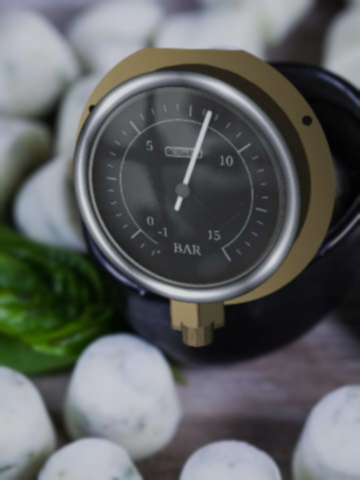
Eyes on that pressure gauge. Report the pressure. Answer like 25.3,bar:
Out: 8.25,bar
